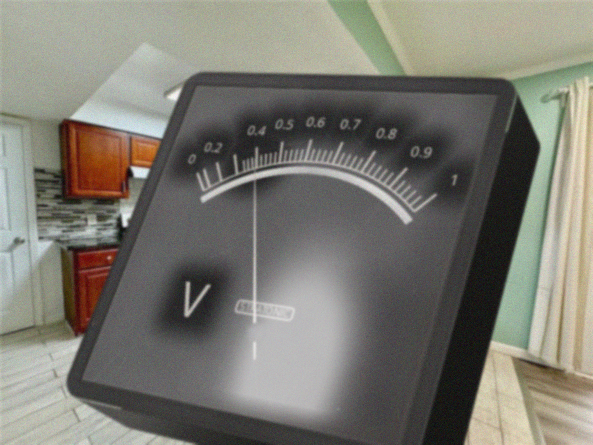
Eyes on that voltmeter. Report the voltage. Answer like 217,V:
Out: 0.4,V
